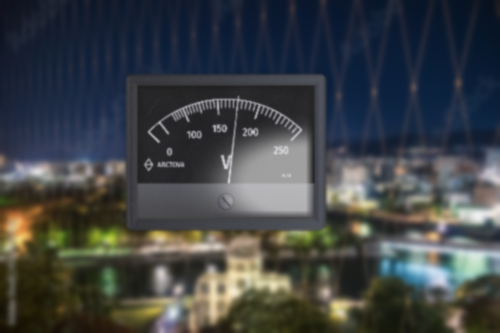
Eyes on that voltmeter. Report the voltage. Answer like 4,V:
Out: 175,V
